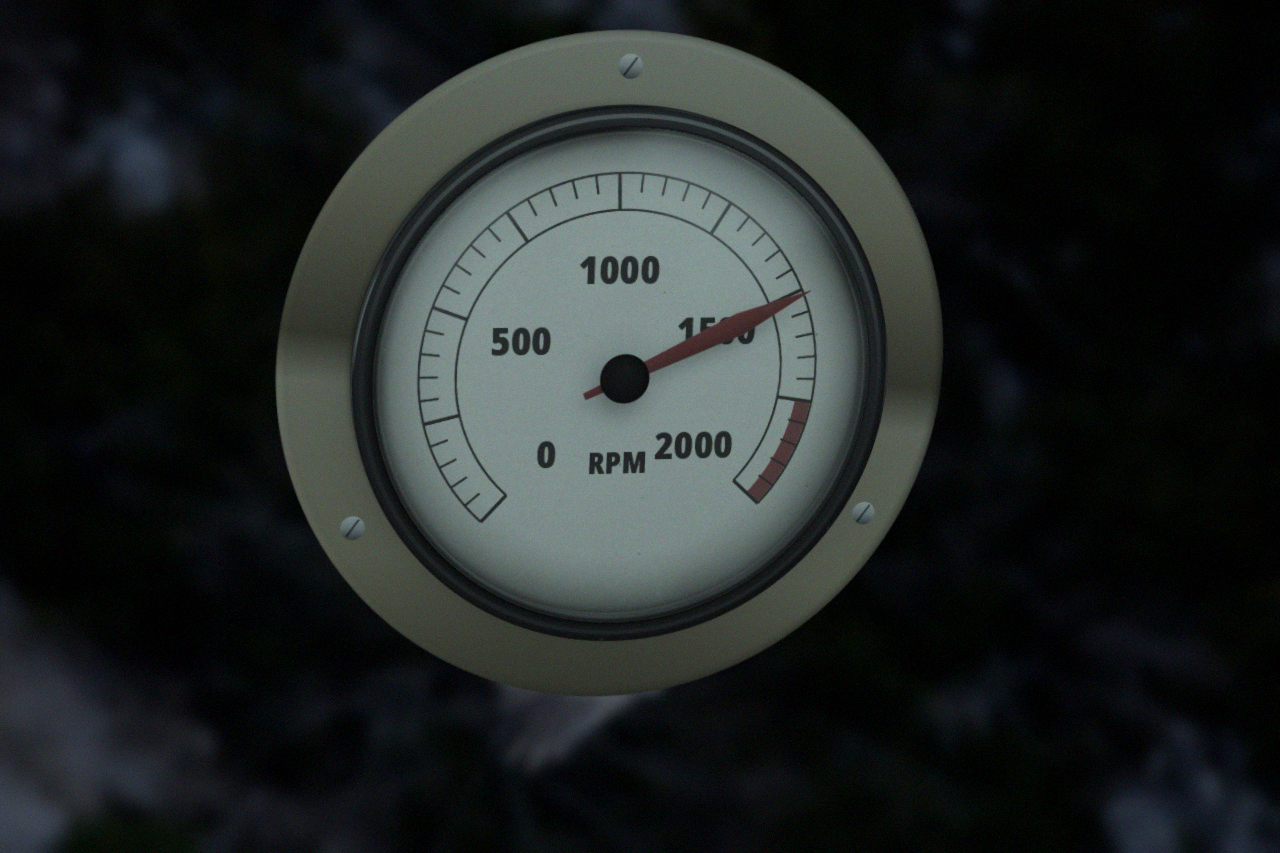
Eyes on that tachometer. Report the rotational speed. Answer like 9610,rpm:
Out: 1500,rpm
